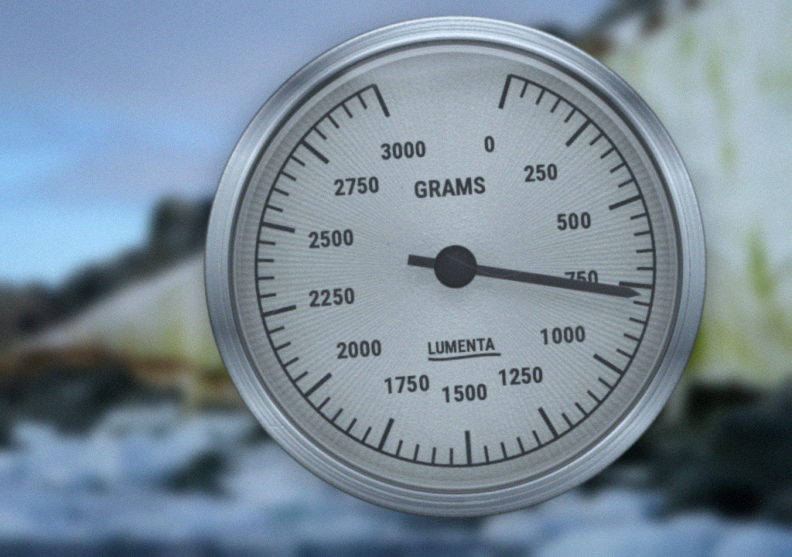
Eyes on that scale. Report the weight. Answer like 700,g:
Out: 775,g
